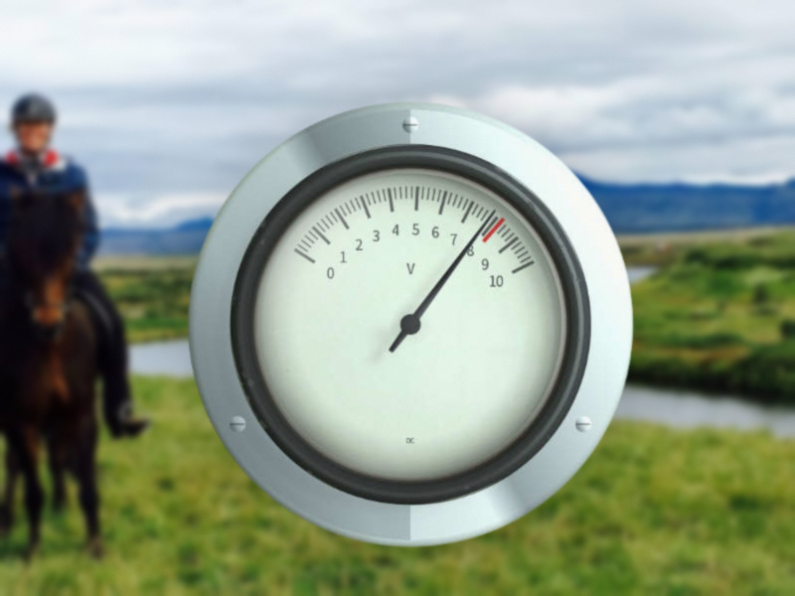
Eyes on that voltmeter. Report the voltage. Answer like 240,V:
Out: 7.8,V
